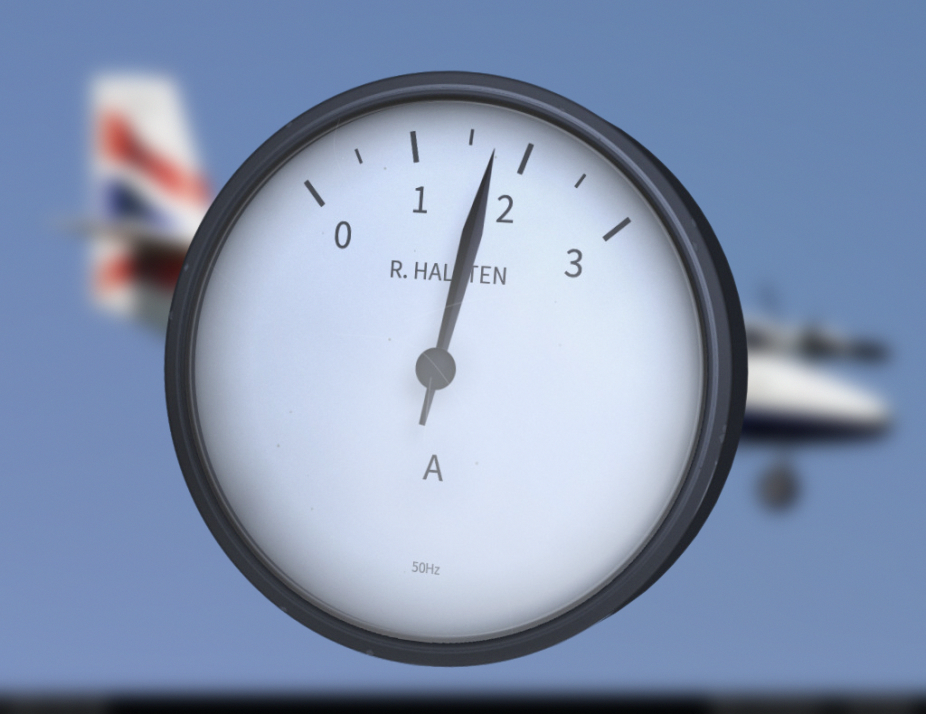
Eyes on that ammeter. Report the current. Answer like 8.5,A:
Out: 1.75,A
